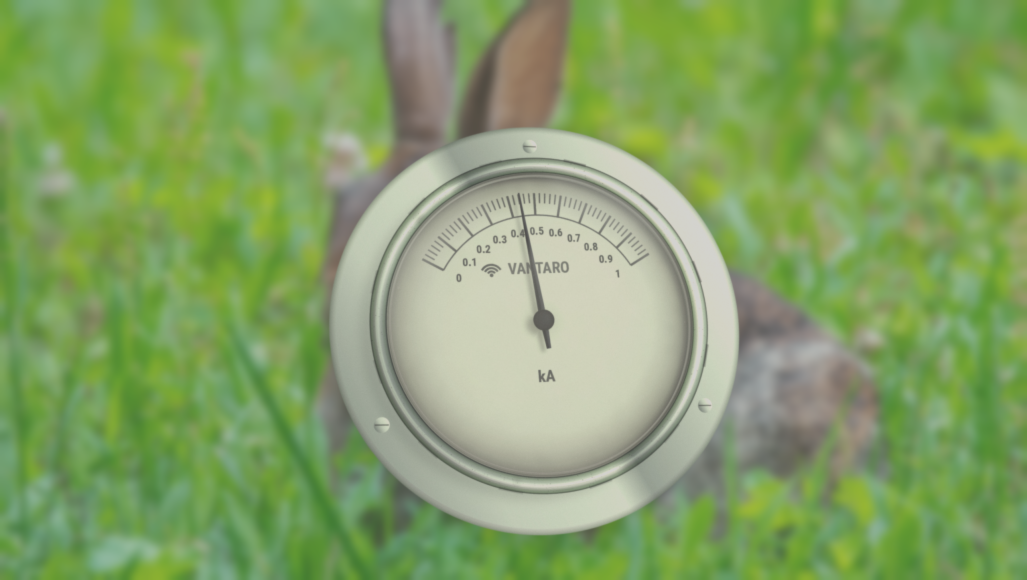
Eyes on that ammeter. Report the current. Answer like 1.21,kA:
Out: 0.44,kA
